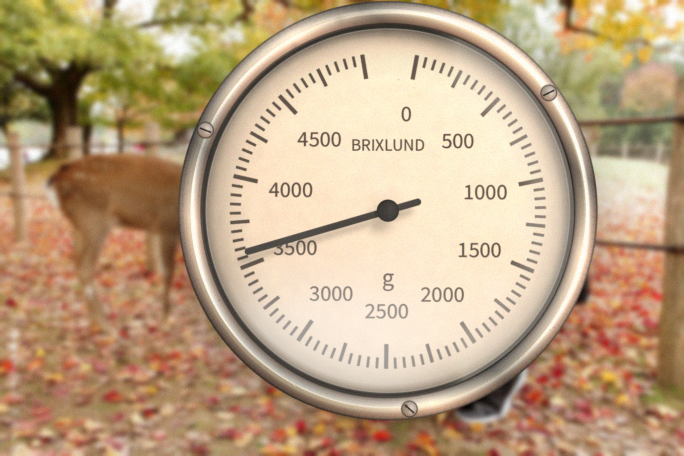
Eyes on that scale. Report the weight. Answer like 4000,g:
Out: 3575,g
